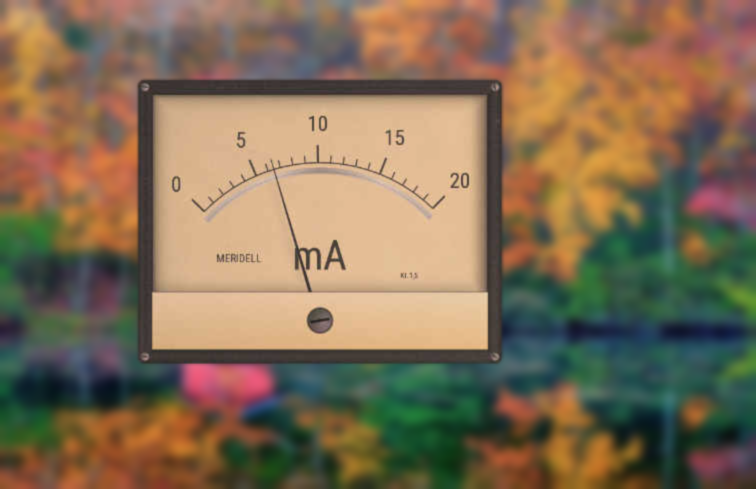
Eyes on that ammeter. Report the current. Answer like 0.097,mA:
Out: 6.5,mA
